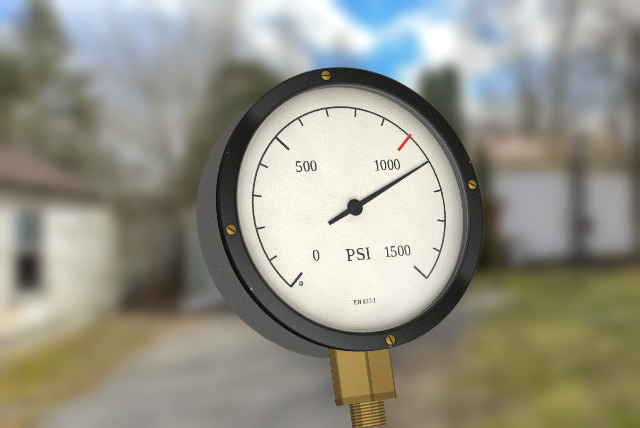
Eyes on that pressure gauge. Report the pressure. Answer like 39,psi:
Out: 1100,psi
